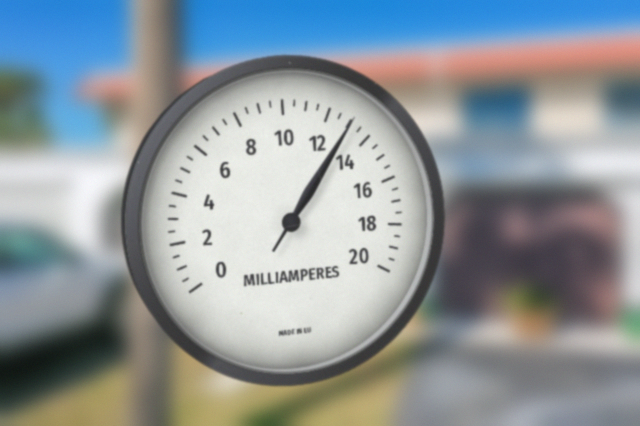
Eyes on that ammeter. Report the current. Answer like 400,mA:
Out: 13,mA
